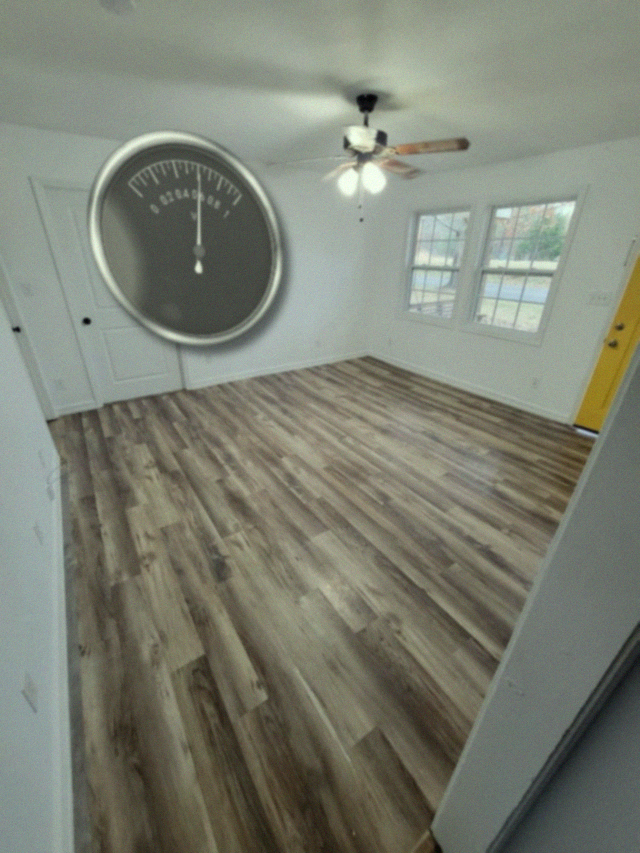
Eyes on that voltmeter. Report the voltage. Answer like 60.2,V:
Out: 0.6,V
